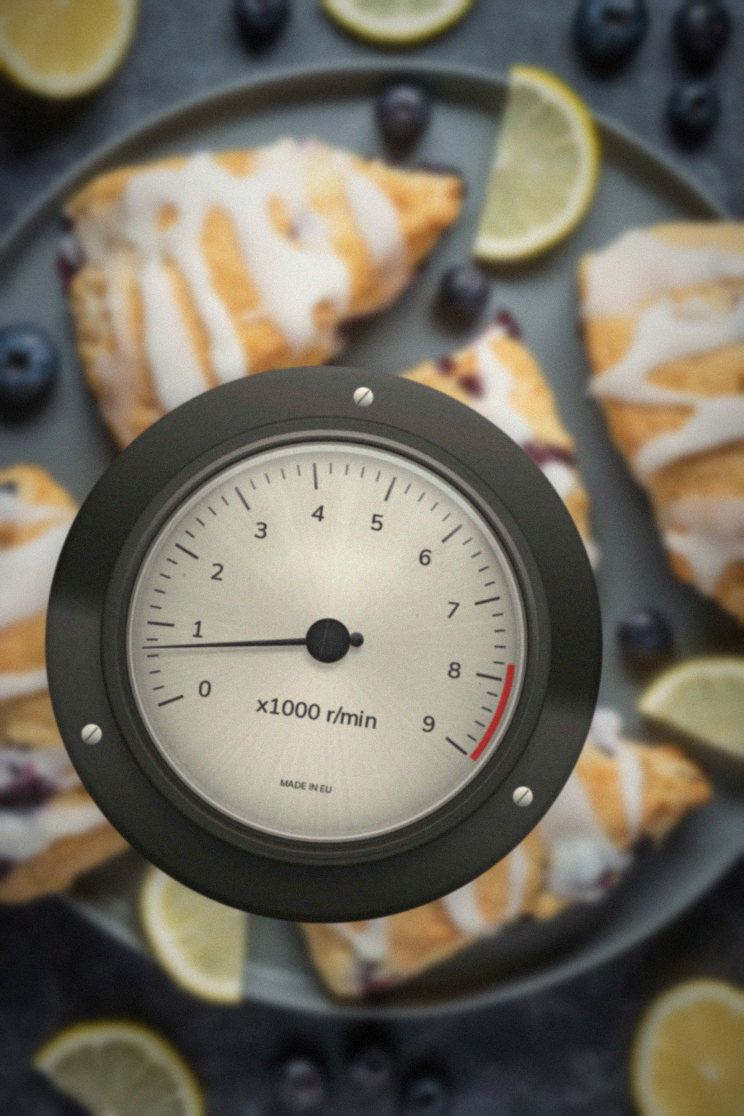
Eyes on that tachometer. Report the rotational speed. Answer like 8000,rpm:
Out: 700,rpm
